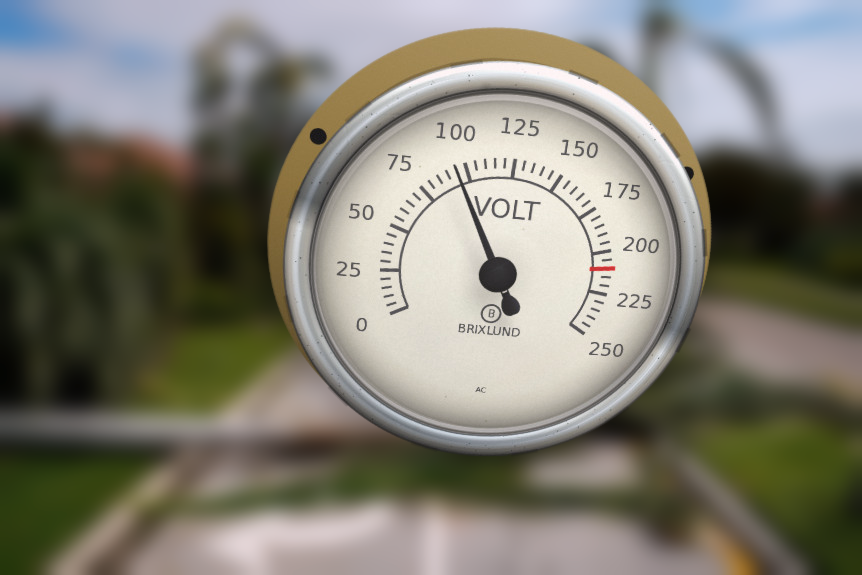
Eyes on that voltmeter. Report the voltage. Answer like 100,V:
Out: 95,V
